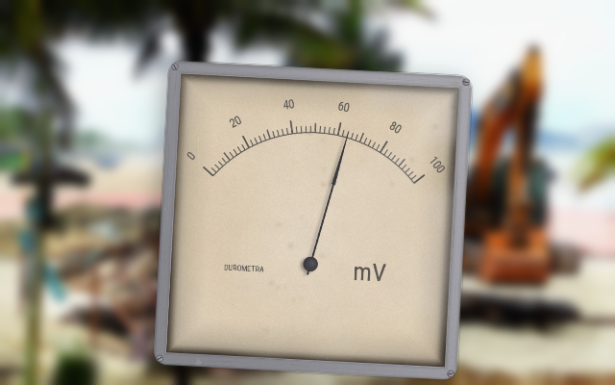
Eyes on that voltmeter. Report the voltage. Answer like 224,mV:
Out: 64,mV
